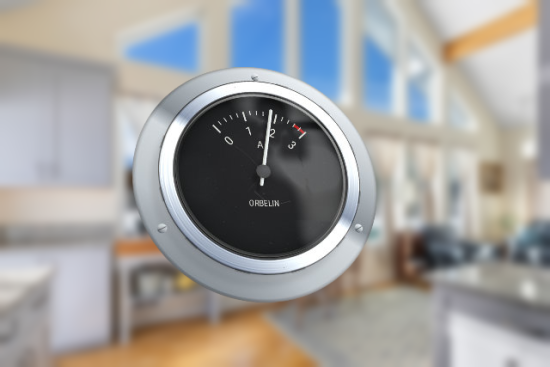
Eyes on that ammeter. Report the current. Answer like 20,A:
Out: 1.8,A
